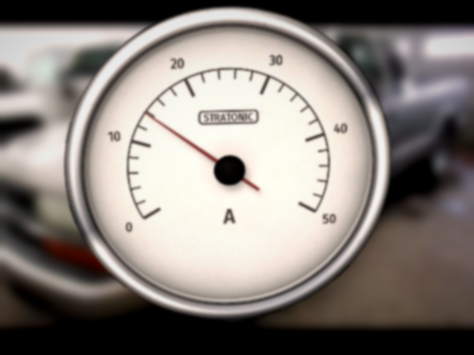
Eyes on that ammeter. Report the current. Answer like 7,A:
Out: 14,A
